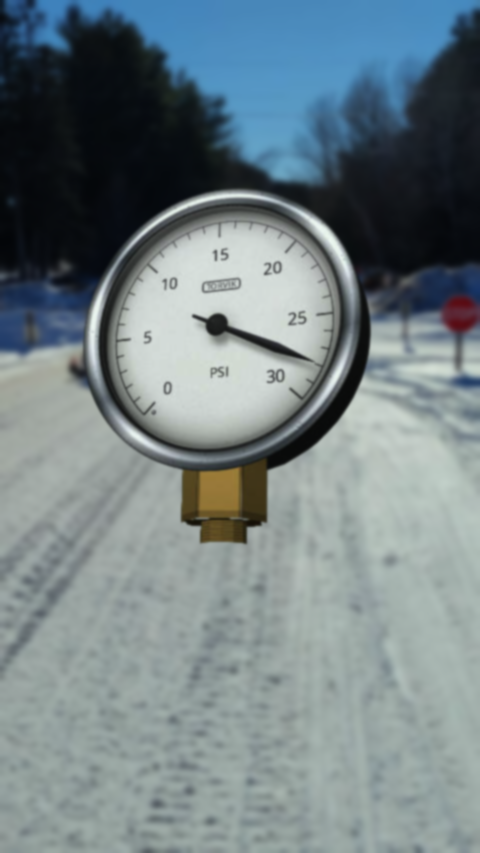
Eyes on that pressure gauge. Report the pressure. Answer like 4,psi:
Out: 28,psi
